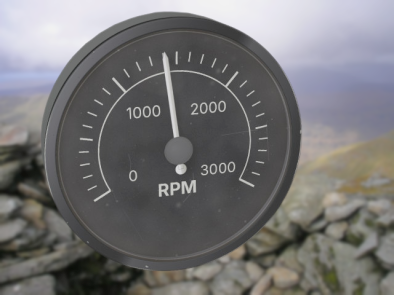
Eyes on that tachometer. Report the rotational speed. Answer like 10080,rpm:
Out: 1400,rpm
